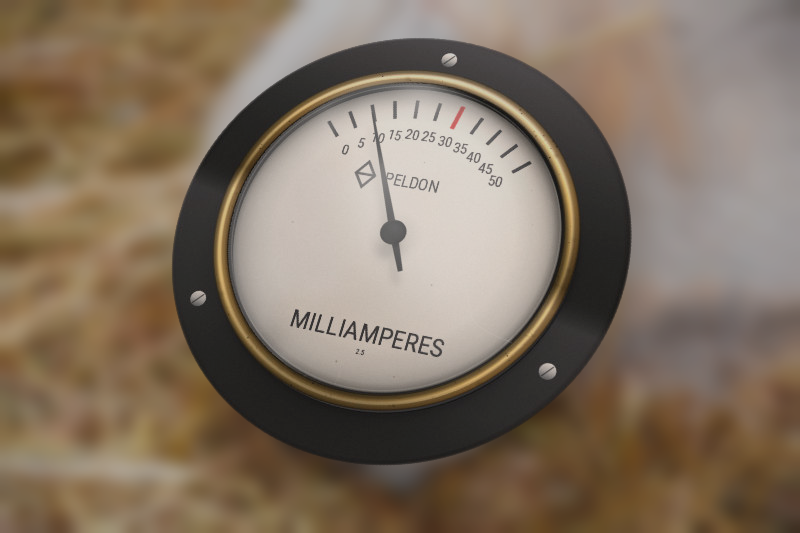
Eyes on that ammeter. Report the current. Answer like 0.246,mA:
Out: 10,mA
